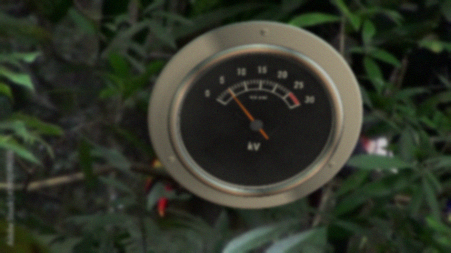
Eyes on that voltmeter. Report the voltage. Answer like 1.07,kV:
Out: 5,kV
